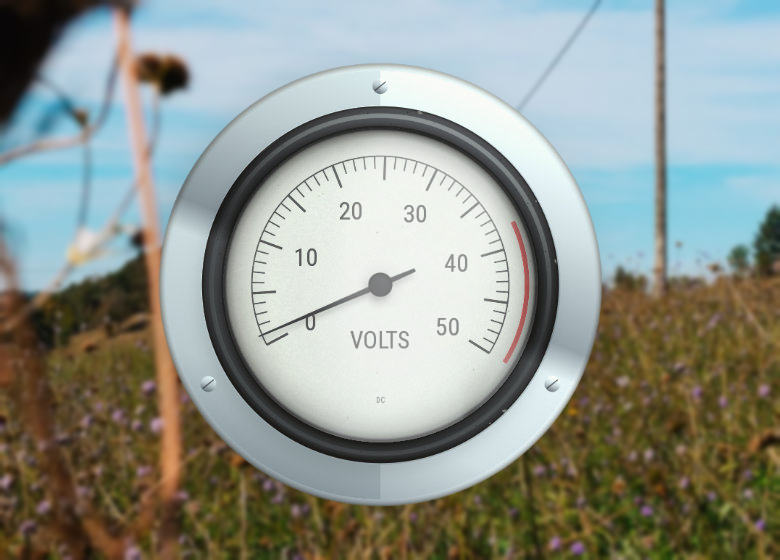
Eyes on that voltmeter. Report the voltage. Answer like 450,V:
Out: 1,V
